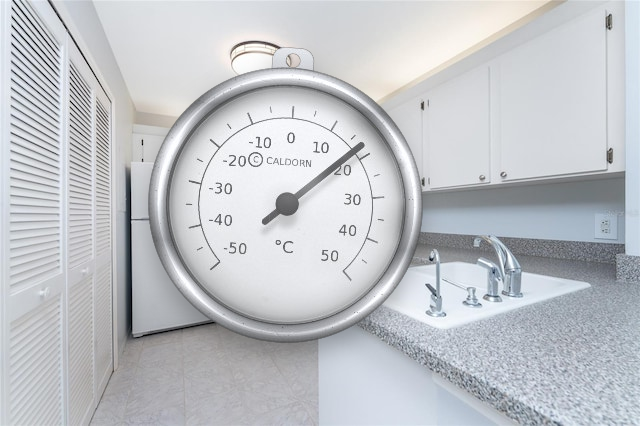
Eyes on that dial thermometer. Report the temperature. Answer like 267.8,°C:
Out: 17.5,°C
